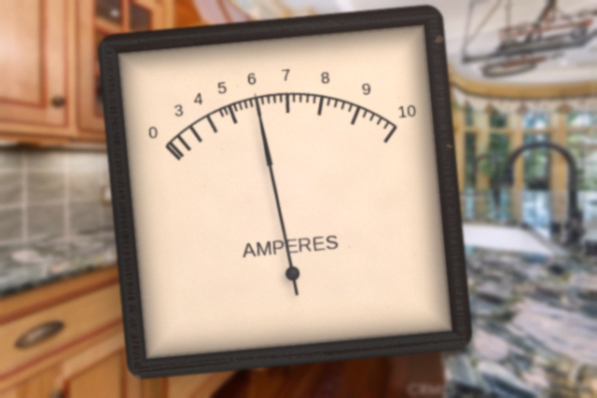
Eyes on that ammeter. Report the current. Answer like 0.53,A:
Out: 6,A
